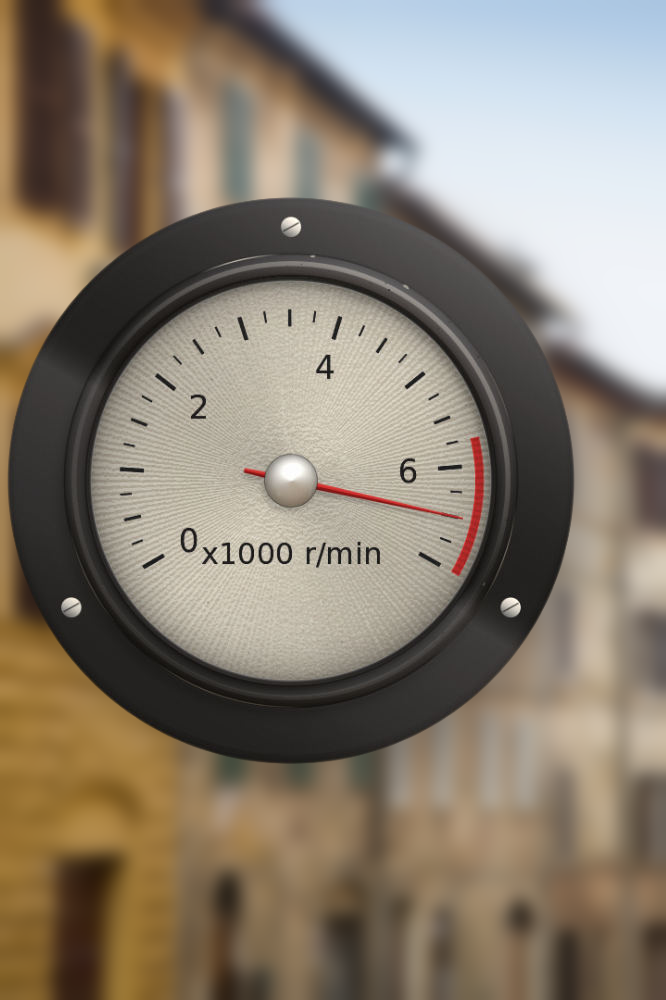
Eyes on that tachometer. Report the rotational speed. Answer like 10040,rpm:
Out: 6500,rpm
